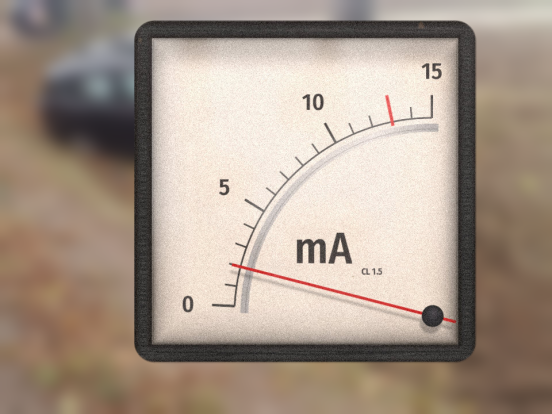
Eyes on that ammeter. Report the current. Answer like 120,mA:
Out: 2,mA
